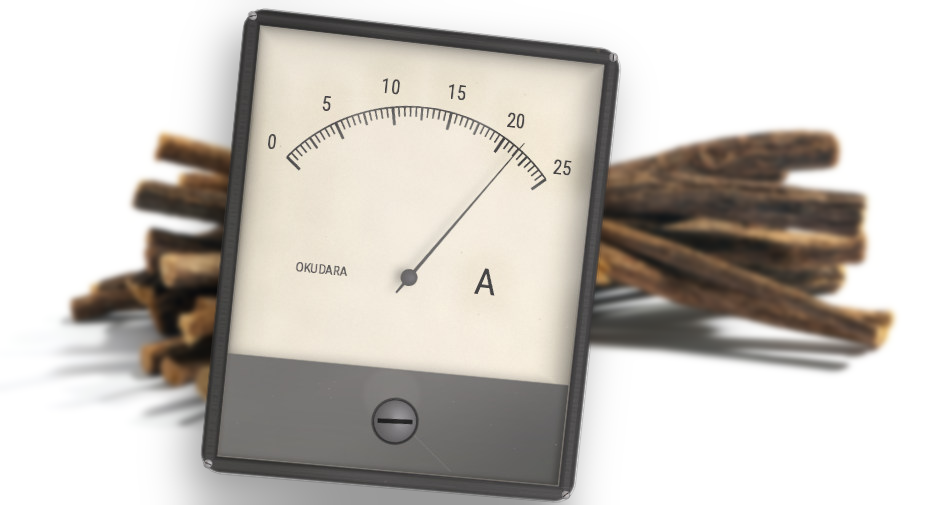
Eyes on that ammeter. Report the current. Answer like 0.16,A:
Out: 21.5,A
